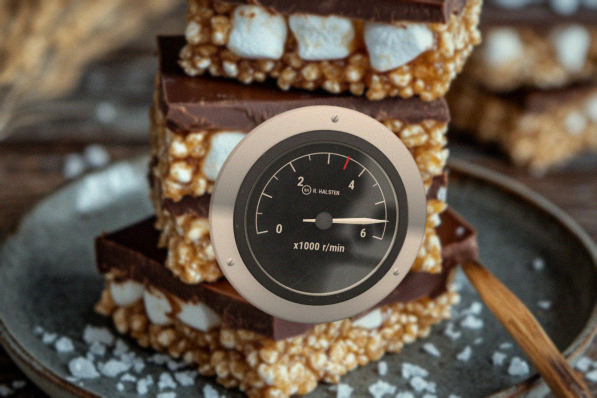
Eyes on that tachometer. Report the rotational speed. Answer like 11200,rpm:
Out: 5500,rpm
